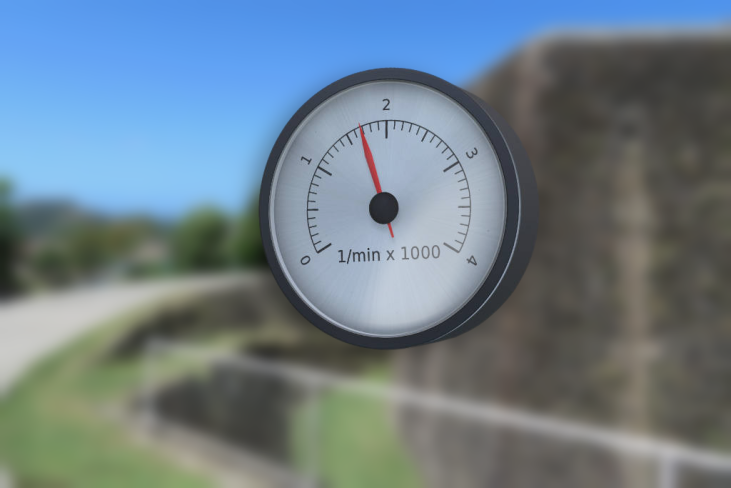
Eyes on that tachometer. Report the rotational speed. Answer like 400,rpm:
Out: 1700,rpm
